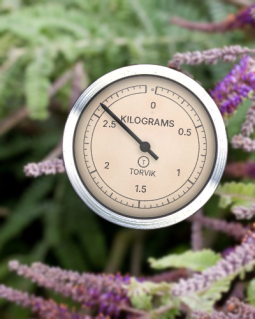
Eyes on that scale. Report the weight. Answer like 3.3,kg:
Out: 2.6,kg
